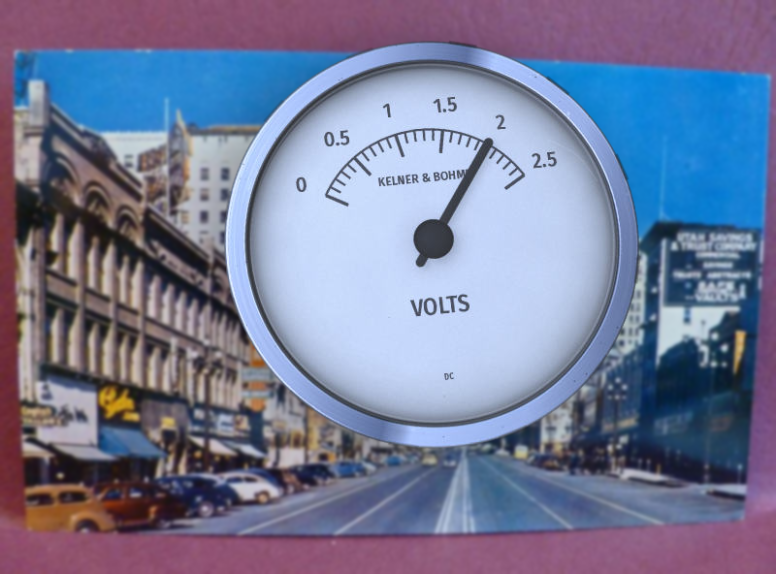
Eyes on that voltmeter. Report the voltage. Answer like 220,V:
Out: 2,V
